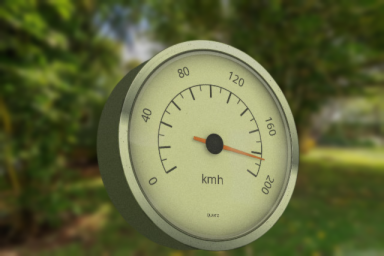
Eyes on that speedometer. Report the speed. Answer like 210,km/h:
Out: 185,km/h
